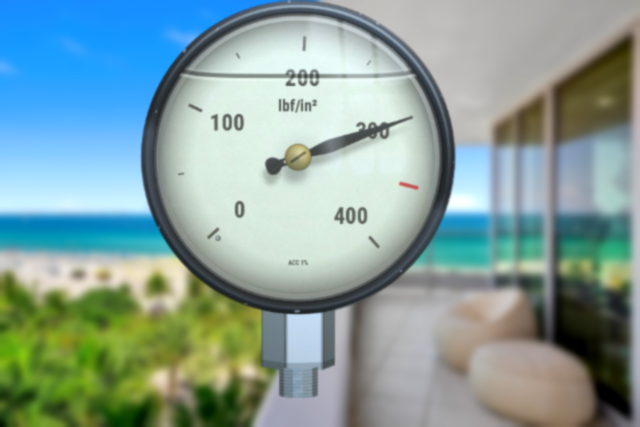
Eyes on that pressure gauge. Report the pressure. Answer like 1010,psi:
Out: 300,psi
